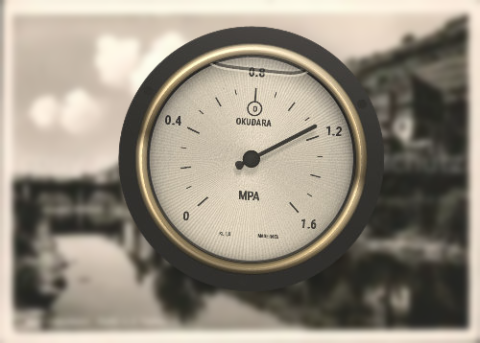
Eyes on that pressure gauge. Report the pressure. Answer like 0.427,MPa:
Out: 1.15,MPa
